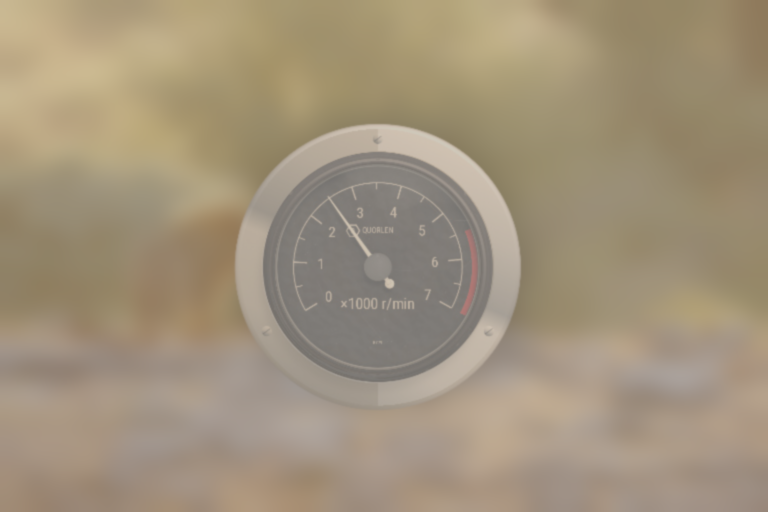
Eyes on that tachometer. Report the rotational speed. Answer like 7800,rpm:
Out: 2500,rpm
